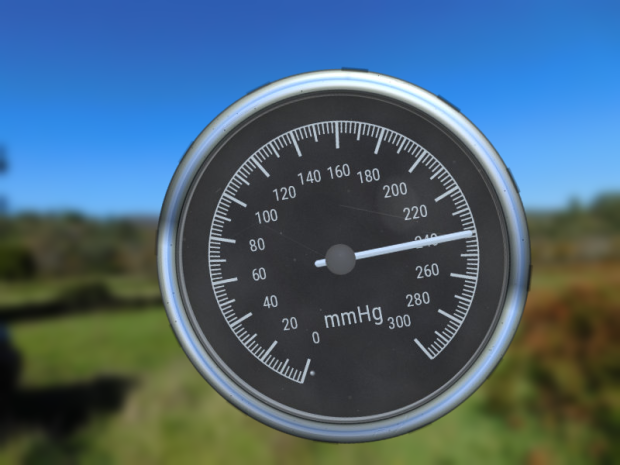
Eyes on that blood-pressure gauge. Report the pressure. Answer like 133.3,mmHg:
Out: 240,mmHg
